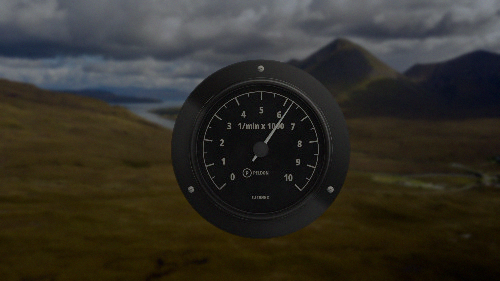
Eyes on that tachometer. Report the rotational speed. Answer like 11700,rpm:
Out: 6250,rpm
